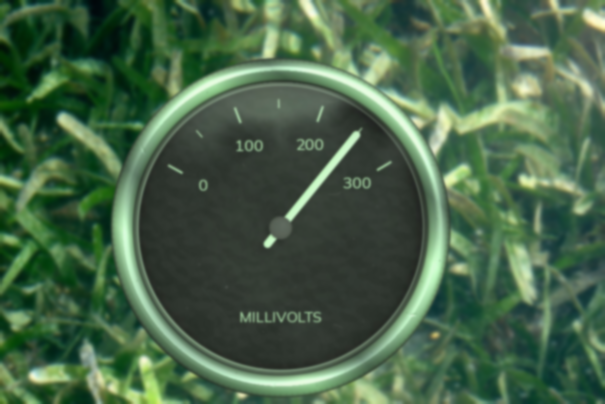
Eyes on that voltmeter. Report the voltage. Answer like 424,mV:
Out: 250,mV
